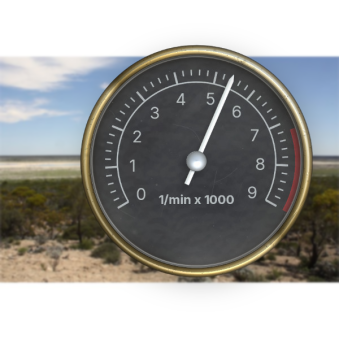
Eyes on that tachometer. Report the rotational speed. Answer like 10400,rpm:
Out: 5400,rpm
